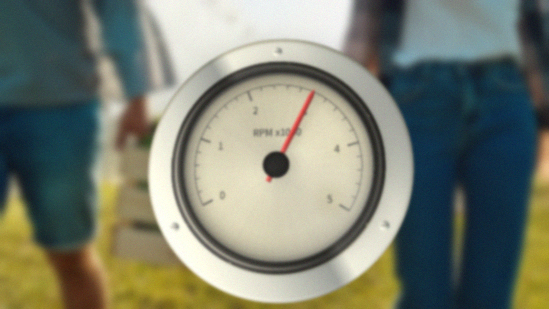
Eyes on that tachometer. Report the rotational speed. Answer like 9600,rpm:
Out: 3000,rpm
